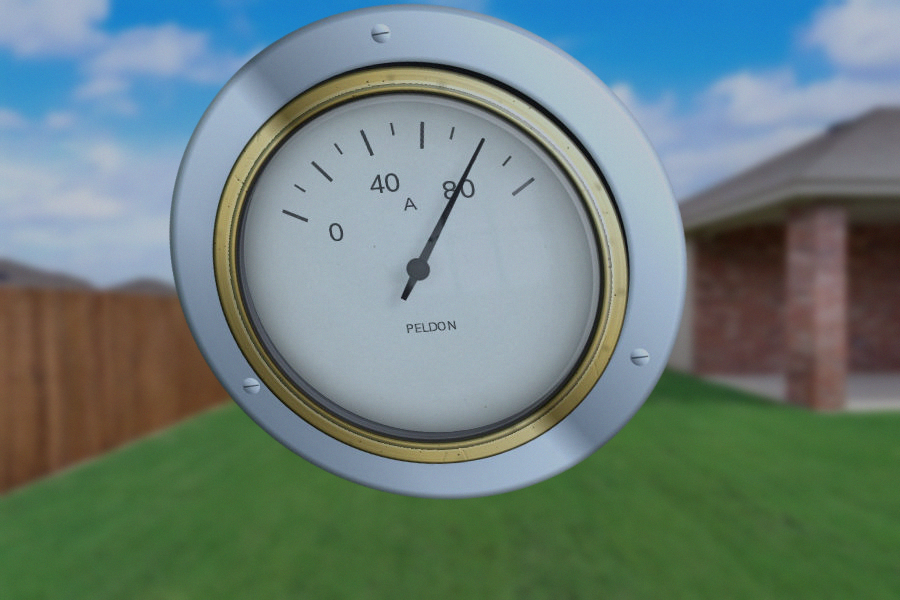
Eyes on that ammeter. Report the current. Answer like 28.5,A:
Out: 80,A
